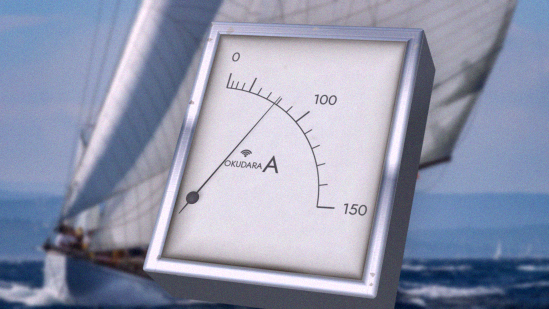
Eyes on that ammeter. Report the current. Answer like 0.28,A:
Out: 80,A
